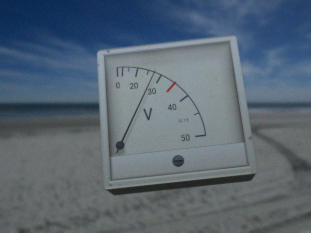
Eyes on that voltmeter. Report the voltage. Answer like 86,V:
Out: 27.5,V
